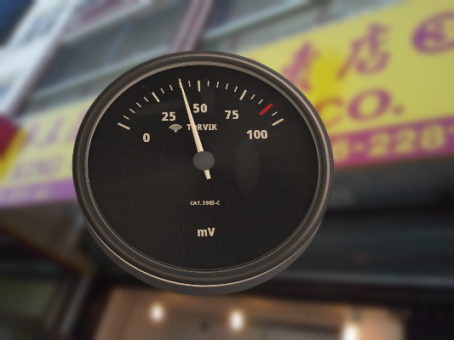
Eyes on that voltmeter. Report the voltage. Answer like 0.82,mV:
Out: 40,mV
